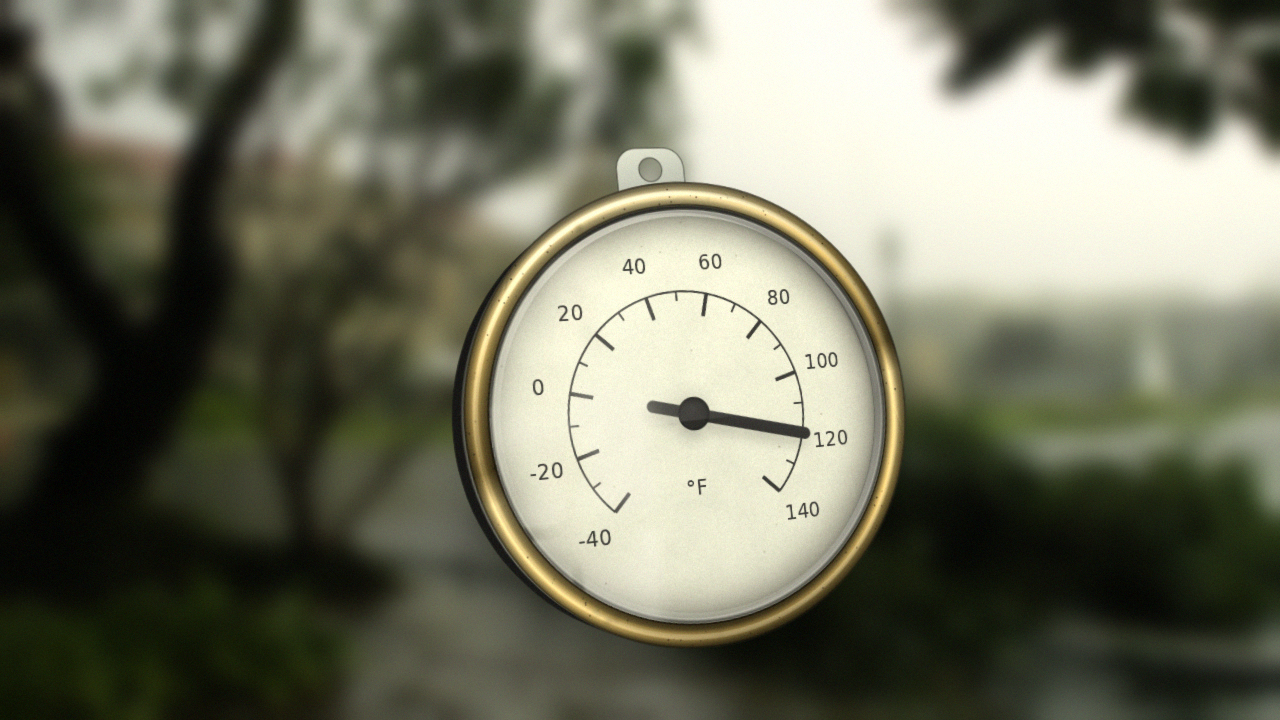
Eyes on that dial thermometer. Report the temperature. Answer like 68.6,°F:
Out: 120,°F
